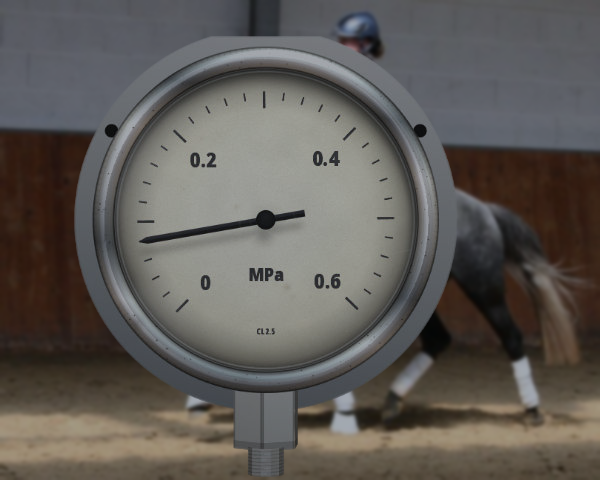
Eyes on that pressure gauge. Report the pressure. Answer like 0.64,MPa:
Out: 0.08,MPa
